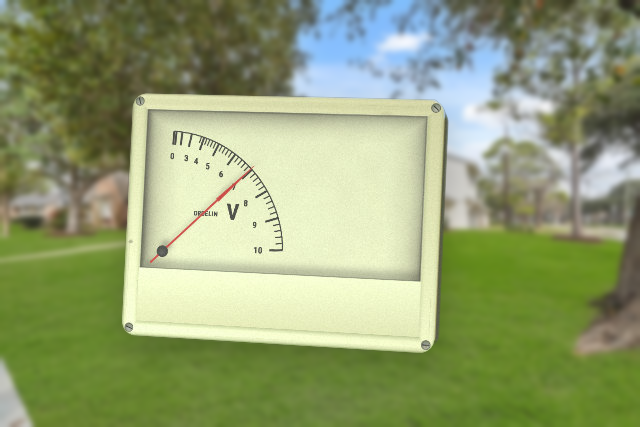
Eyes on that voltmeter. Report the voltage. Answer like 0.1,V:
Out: 7,V
